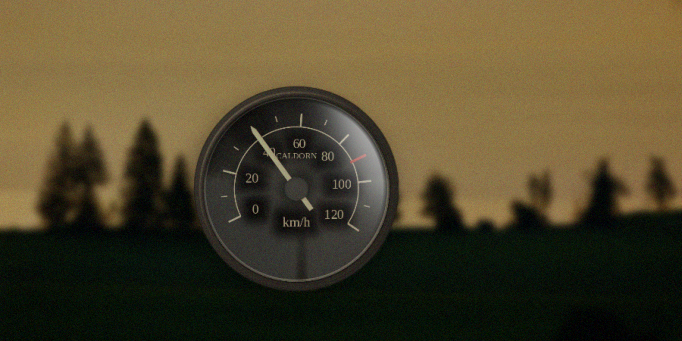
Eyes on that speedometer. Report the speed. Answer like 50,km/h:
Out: 40,km/h
